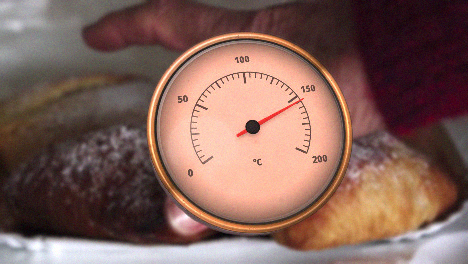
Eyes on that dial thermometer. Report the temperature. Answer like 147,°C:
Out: 155,°C
